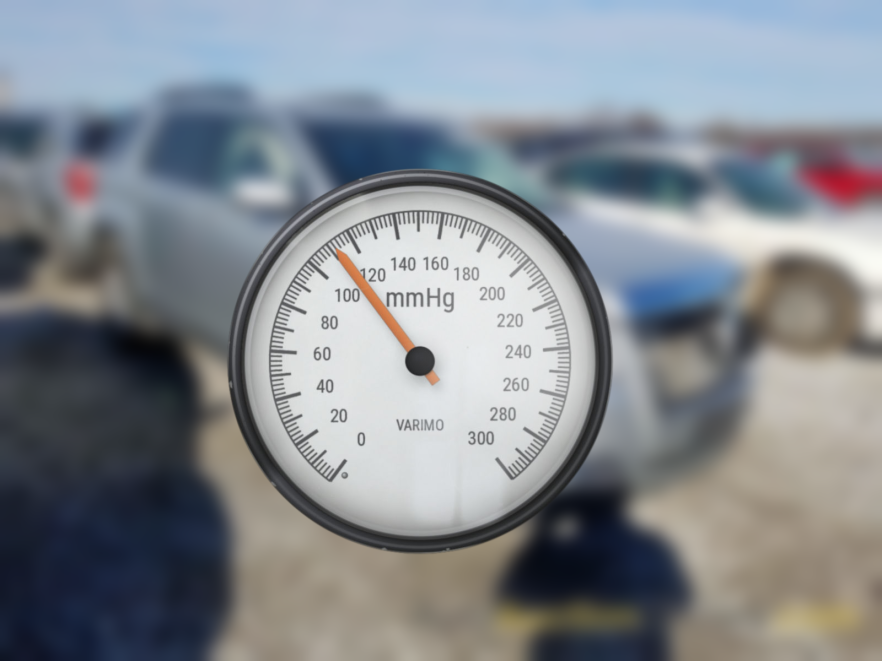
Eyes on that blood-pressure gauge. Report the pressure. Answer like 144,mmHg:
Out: 112,mmHg
